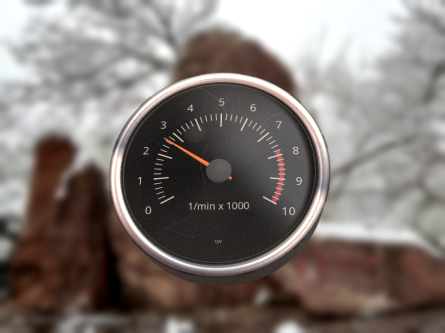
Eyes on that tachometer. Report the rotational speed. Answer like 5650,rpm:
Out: 2600,rpm
